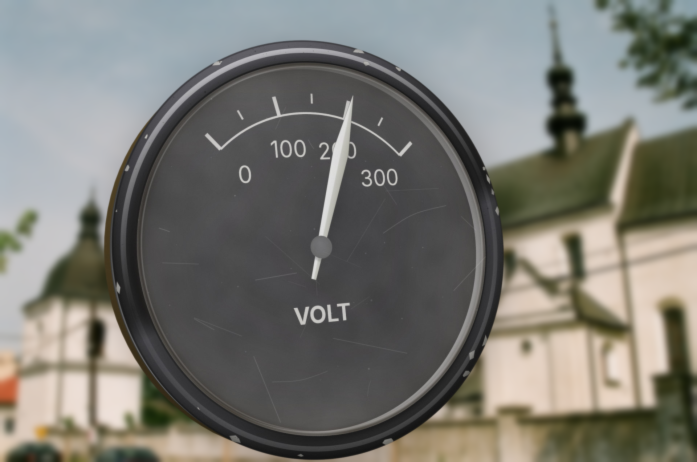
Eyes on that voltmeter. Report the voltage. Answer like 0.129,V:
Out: 200,V
